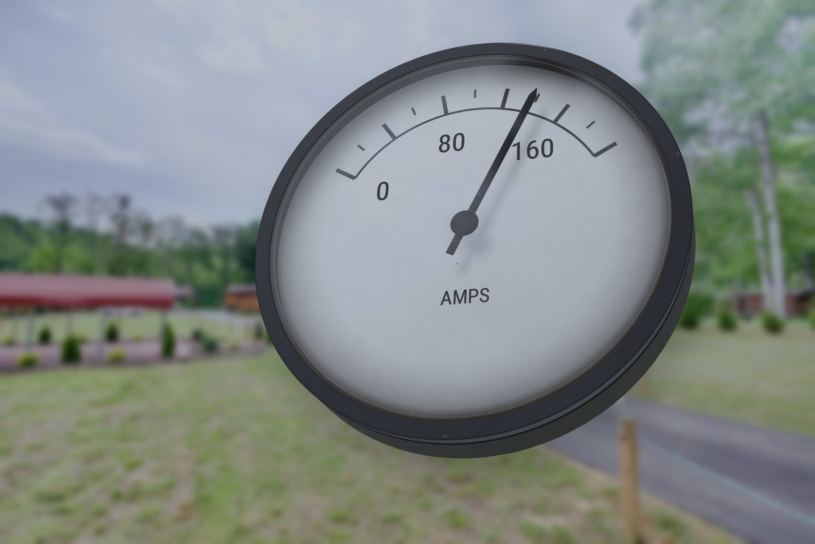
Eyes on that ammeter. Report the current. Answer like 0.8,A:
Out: 140,A
